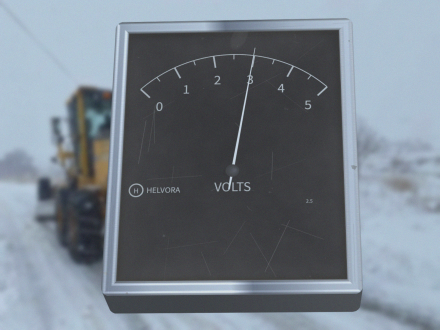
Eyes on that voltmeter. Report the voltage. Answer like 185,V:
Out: 3,V
